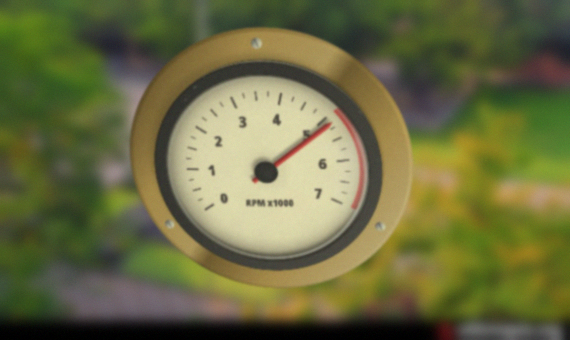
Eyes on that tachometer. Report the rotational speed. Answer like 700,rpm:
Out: 5125,rpm
